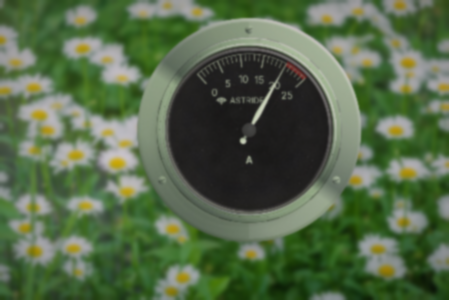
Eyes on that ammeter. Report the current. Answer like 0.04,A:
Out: 20,A
